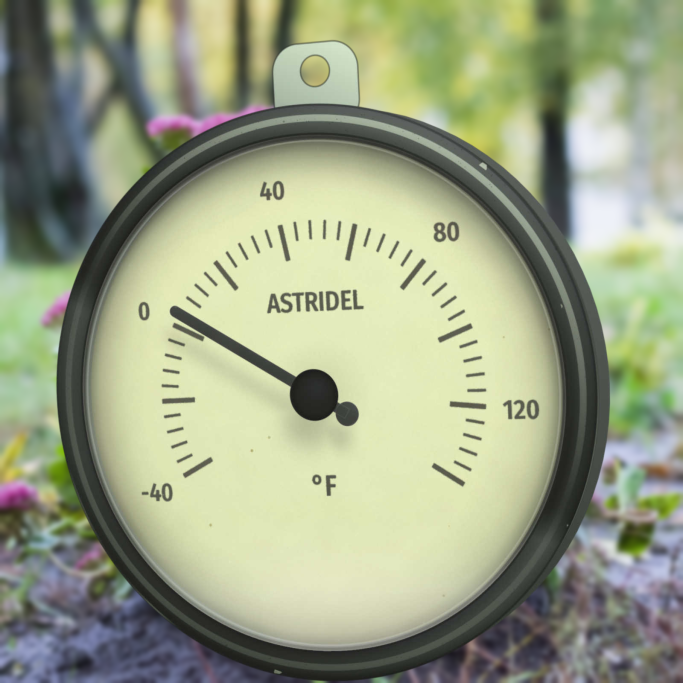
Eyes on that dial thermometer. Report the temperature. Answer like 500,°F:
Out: 4,°F
